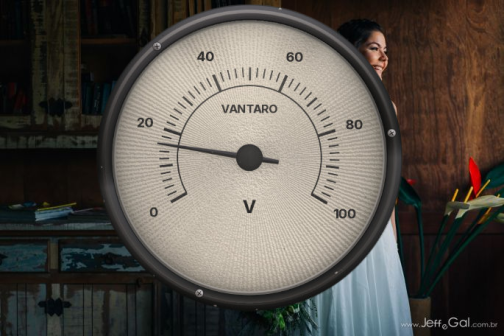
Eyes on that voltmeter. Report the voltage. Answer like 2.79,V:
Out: 16,V
